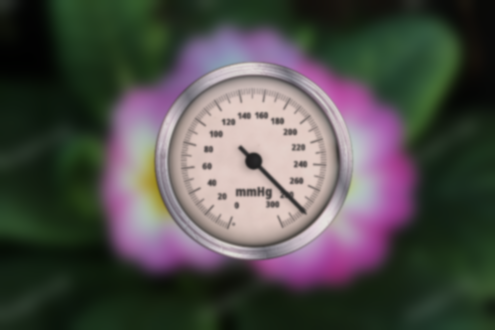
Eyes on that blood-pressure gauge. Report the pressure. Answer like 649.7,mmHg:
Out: 280,mmHg
